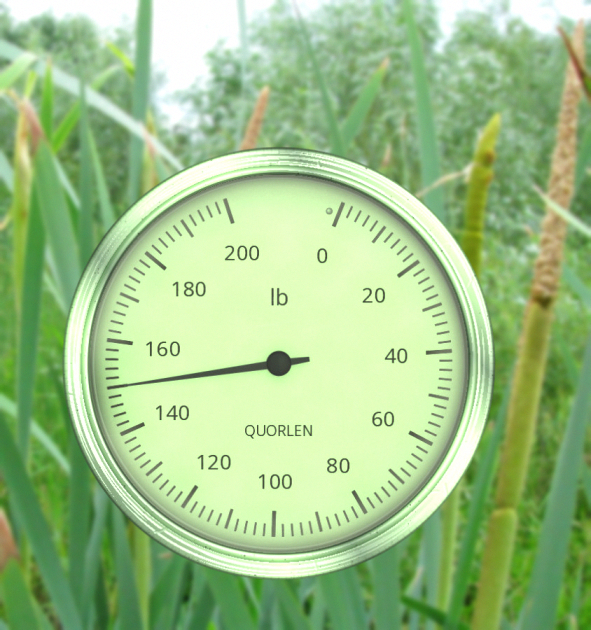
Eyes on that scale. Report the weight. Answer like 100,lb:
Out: 150,lb
